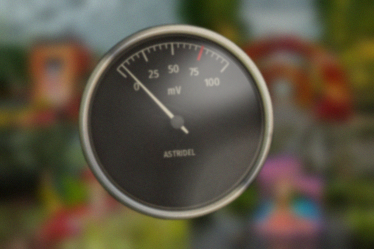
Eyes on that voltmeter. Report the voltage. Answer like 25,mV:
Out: 5,mV
